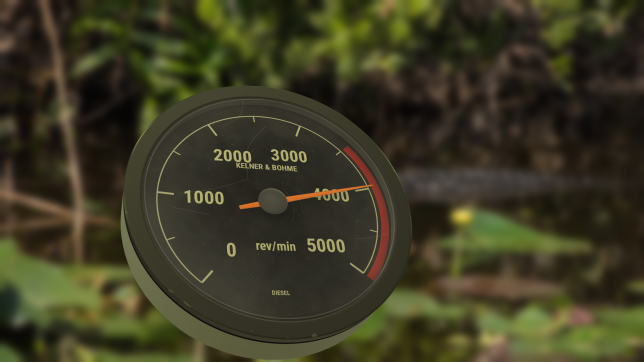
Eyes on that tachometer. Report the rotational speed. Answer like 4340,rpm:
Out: 4000,rpm
